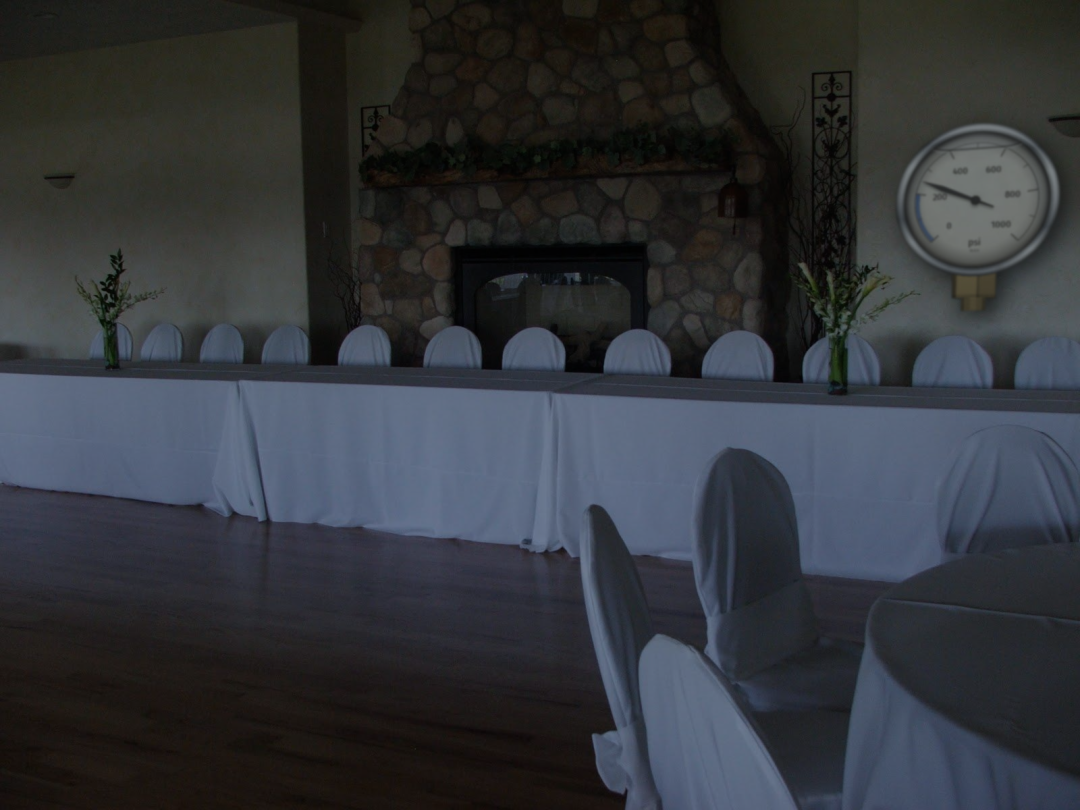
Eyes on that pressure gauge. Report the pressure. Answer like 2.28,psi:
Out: 250,psi
